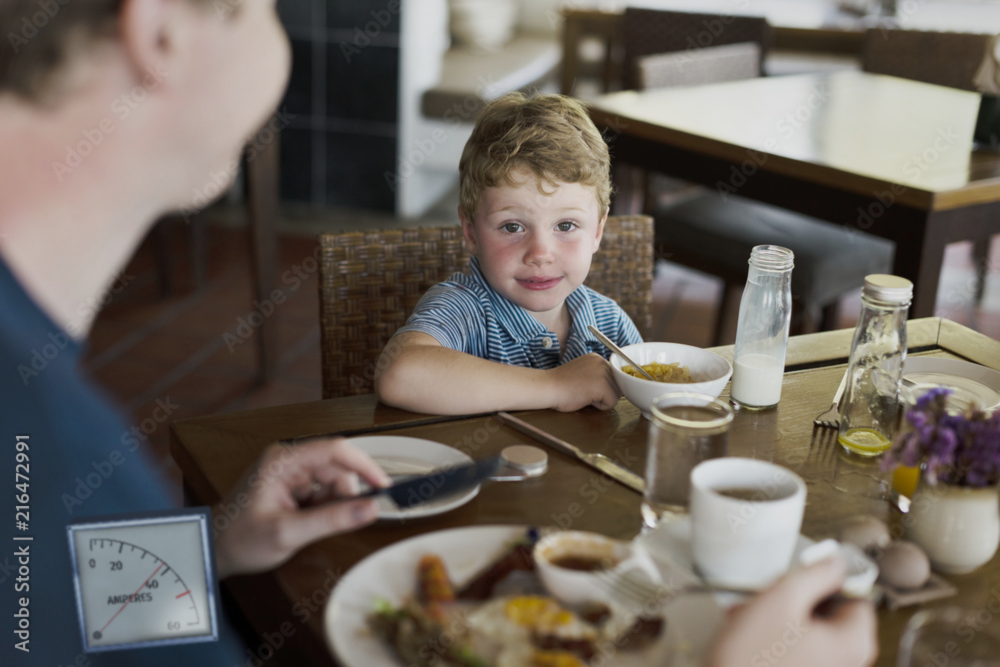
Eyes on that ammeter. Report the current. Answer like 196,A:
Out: 37.5,A
